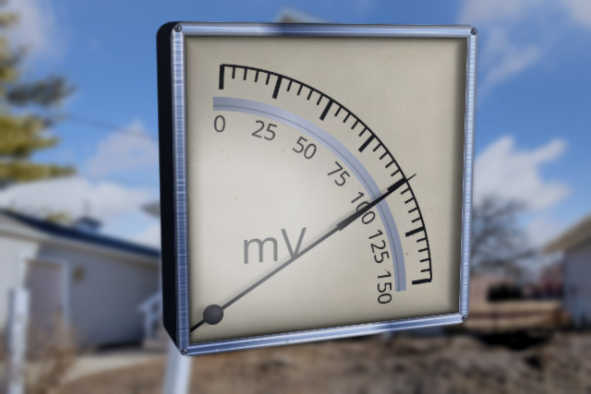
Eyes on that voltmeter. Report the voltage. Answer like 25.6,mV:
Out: 100,mV
